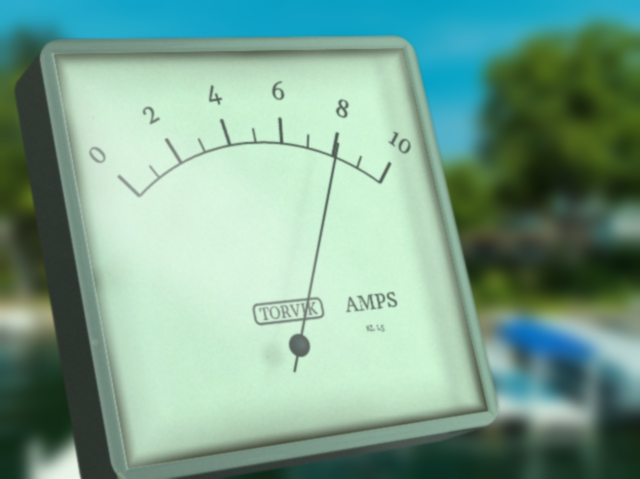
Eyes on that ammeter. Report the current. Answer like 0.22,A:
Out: 8,A
